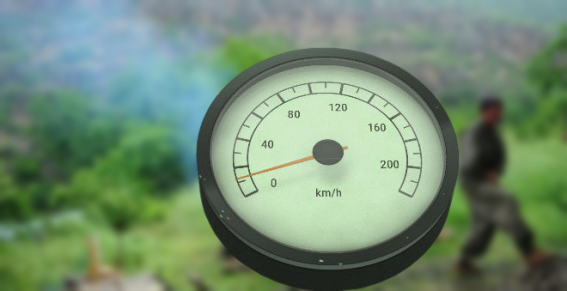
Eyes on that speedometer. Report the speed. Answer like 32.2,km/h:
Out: 10,km/h
